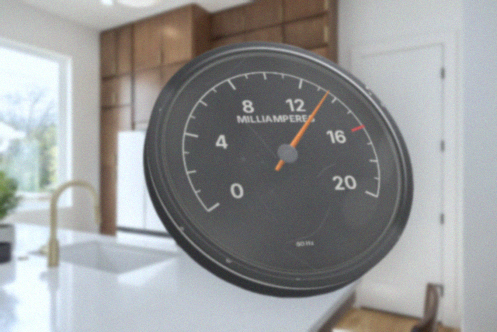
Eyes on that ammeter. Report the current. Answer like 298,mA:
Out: 13.5,mA
